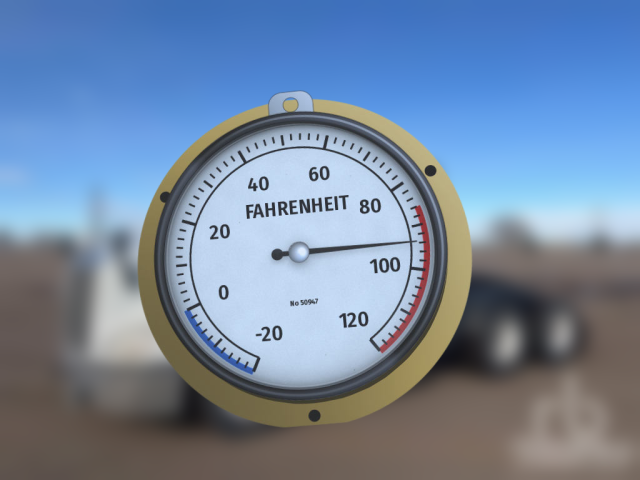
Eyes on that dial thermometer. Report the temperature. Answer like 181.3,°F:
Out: 94,°F
